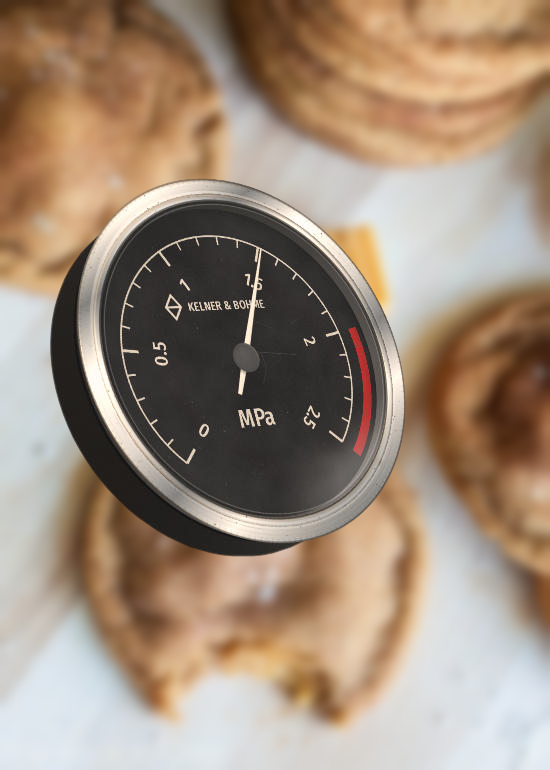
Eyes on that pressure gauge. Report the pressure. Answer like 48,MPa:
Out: 1.5,MPa
